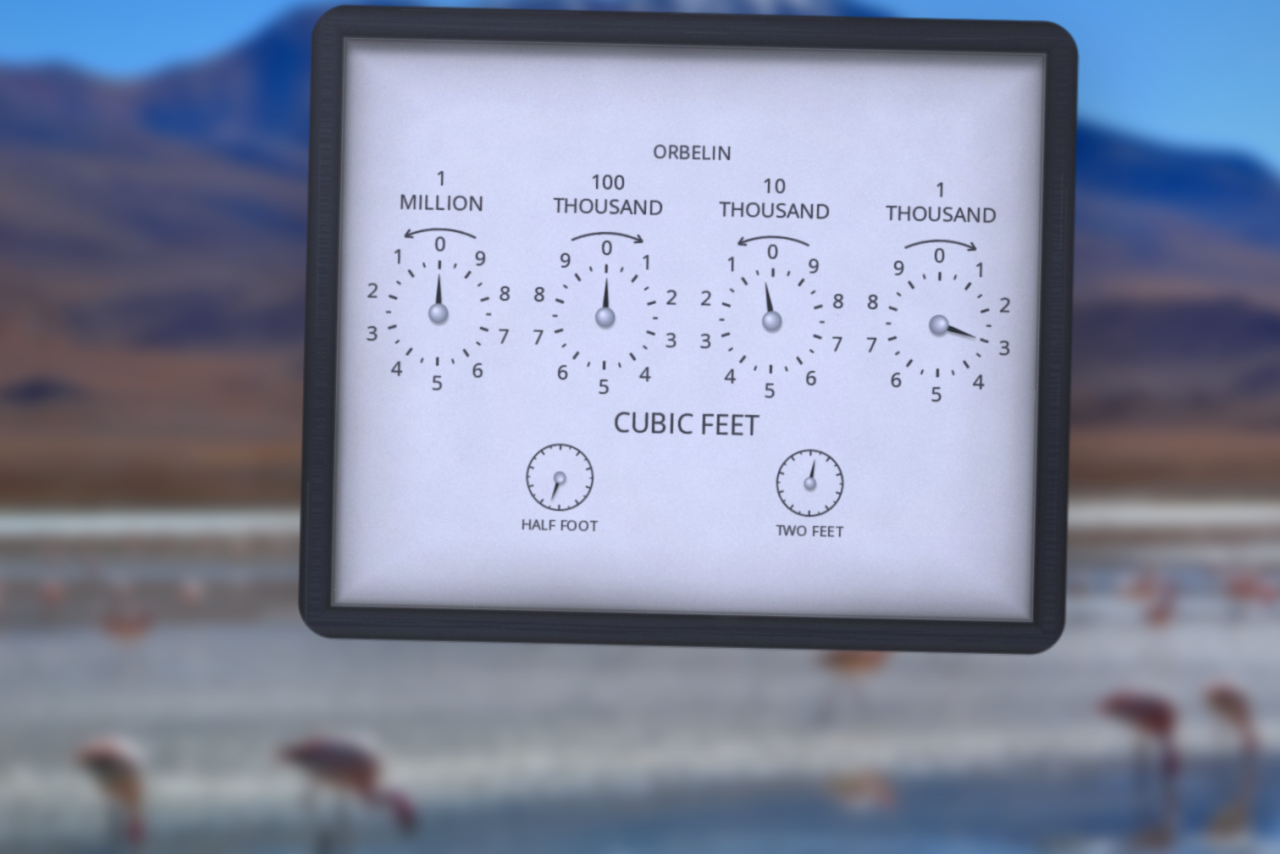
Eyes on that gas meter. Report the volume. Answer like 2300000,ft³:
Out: 300,ft³
